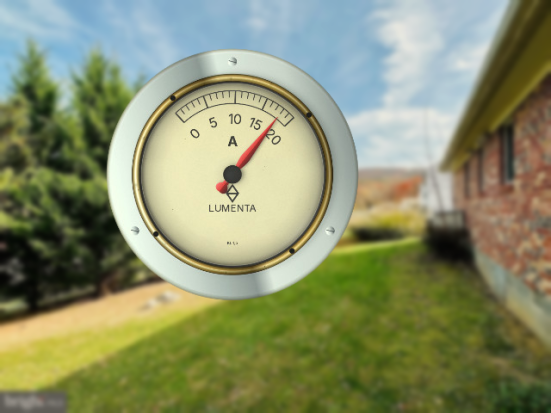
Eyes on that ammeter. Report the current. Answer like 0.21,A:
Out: 18,A
